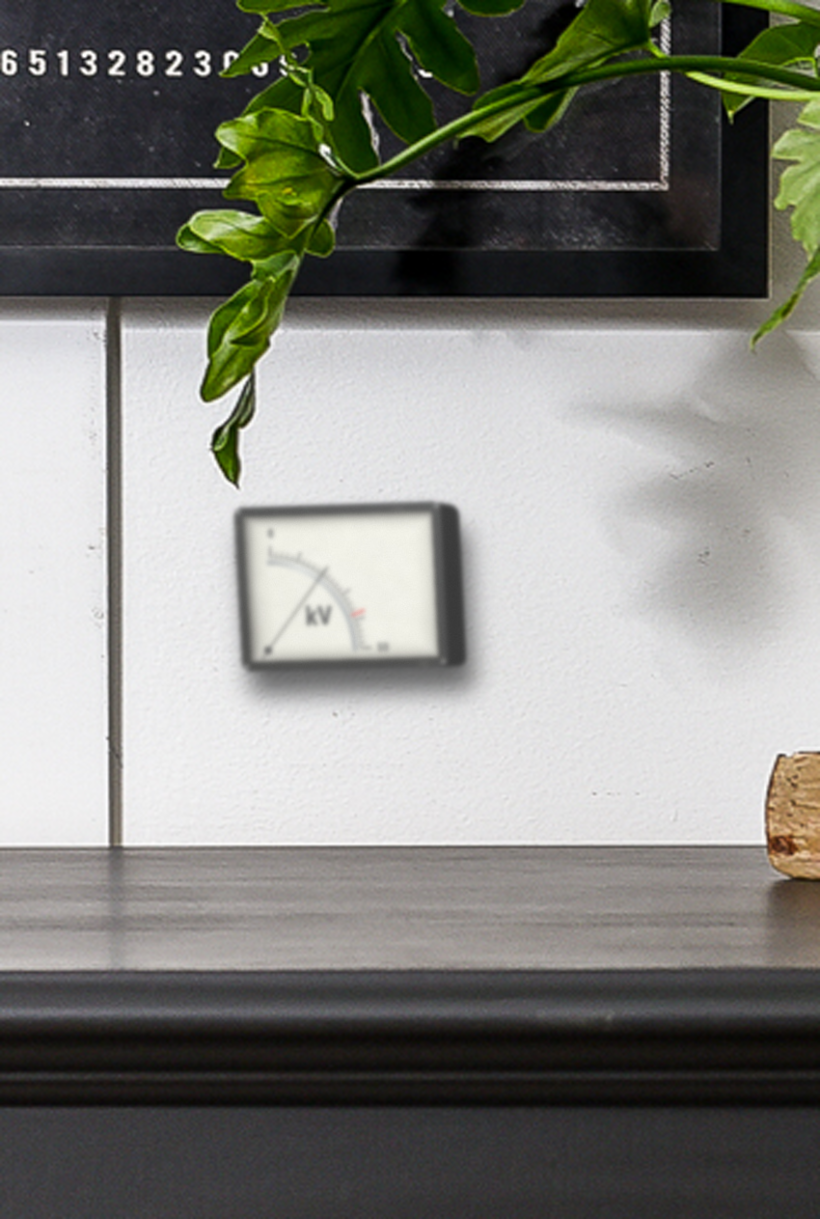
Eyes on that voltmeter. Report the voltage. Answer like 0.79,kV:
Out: 20,kV
